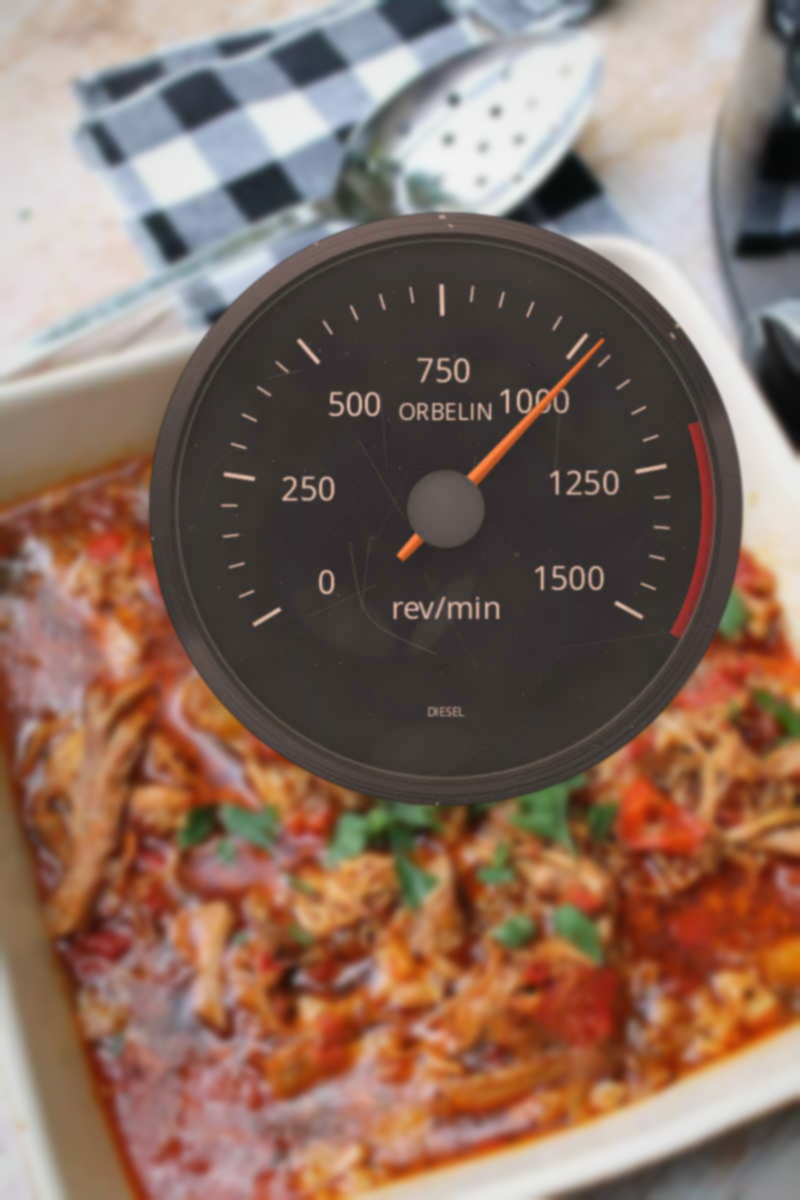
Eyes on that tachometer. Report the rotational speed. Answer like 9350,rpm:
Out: 1025,rpm
